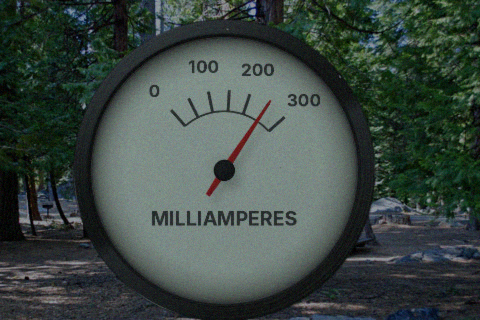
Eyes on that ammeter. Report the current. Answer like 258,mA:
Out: 250,mA
